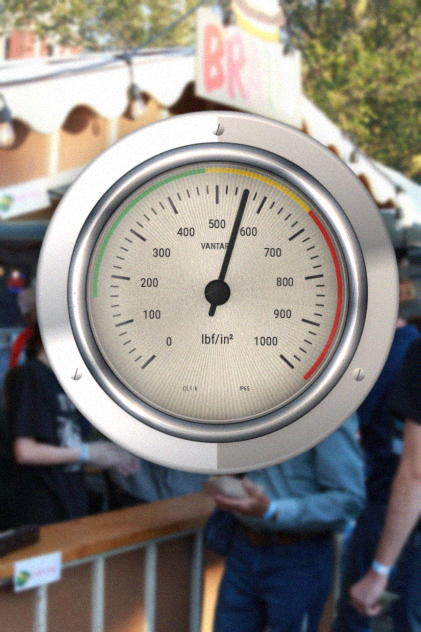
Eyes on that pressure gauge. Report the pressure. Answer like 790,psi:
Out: 560,psi
